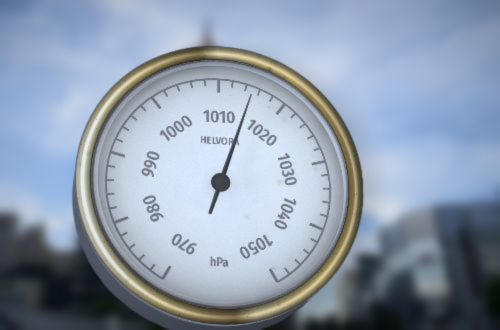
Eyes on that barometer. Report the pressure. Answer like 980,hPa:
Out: 1015,hPa
